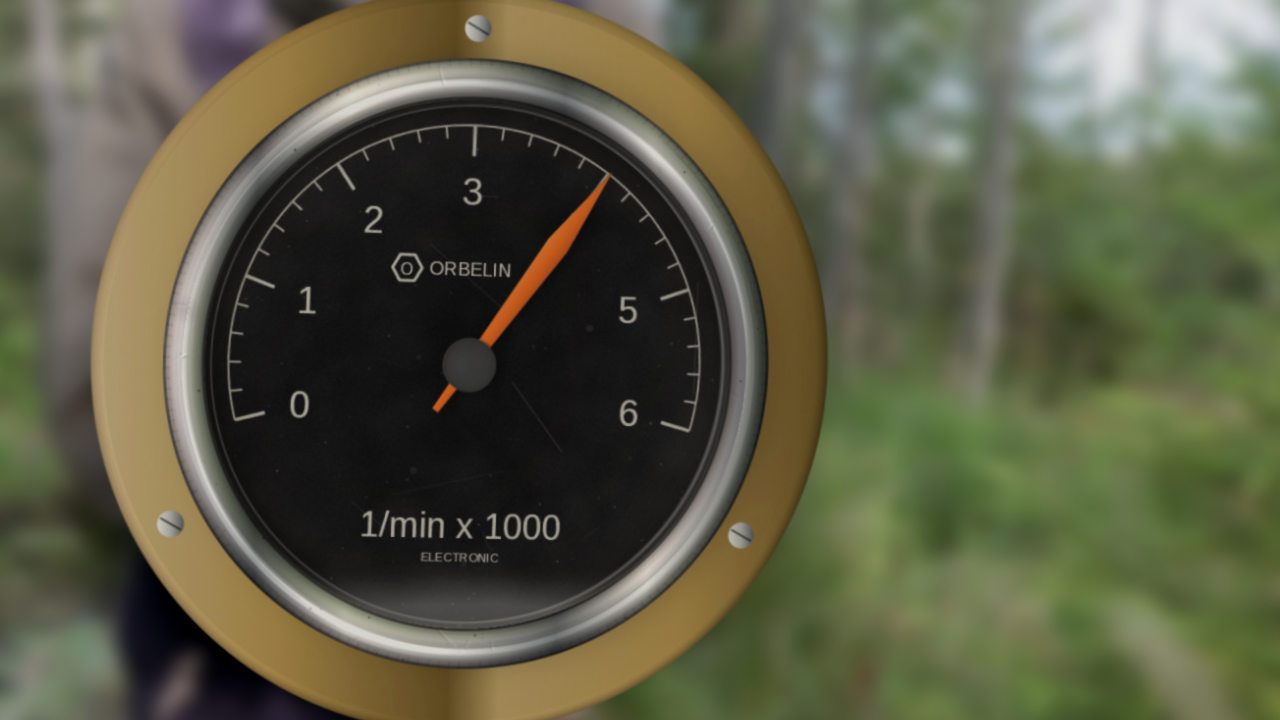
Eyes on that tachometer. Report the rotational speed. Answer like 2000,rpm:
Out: 4000,rpm
